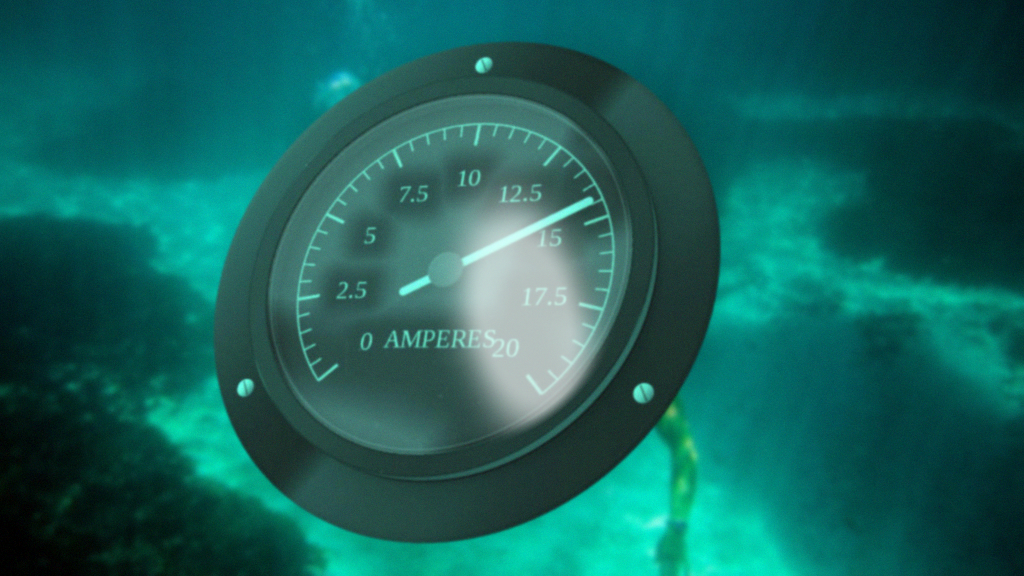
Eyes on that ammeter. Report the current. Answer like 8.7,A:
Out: 14.5,A
